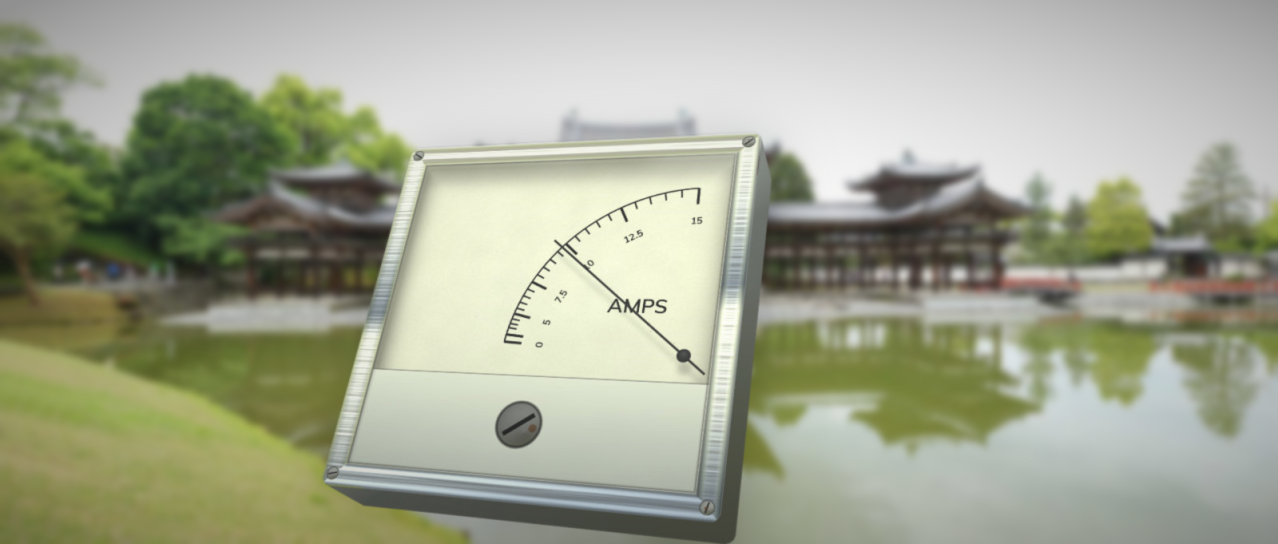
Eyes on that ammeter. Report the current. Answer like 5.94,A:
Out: 9.75,A
